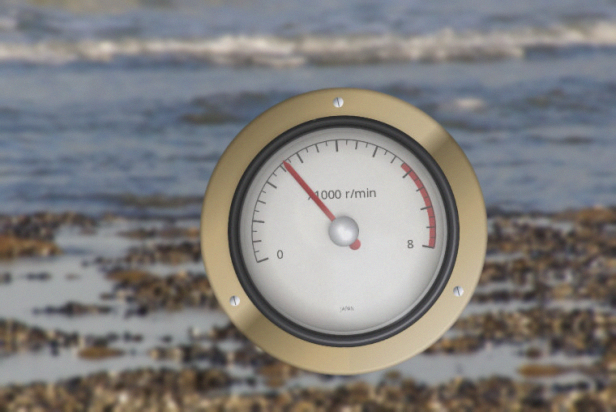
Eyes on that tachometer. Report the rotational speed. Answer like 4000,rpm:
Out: 2625,rpm
